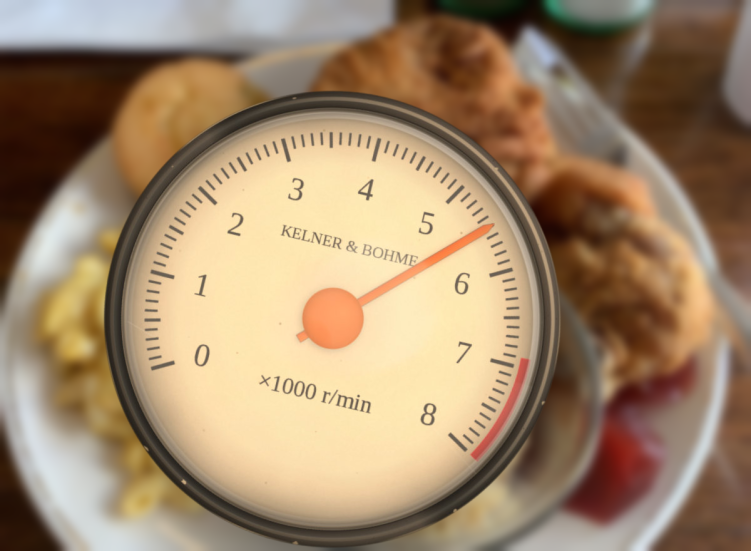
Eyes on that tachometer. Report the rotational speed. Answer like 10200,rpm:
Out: 5500,rpm
